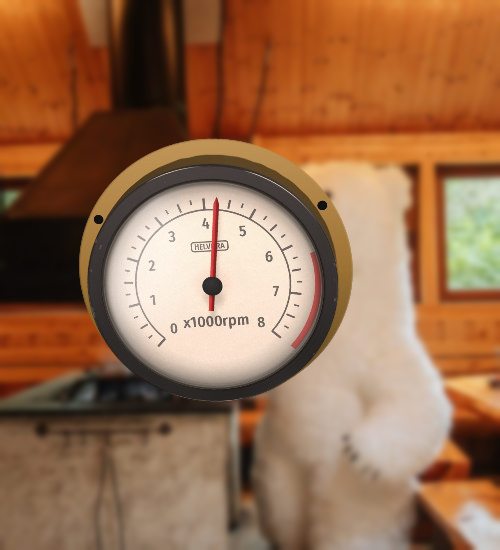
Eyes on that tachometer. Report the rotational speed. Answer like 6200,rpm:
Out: 4250,rpm
